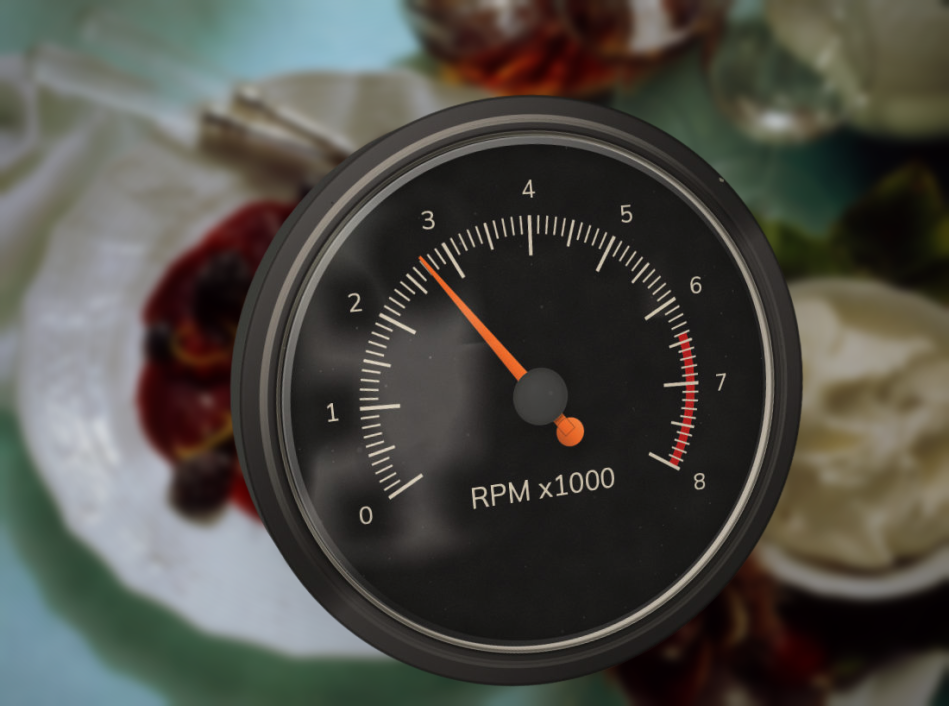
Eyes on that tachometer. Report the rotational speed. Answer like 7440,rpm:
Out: 2700,rpm
